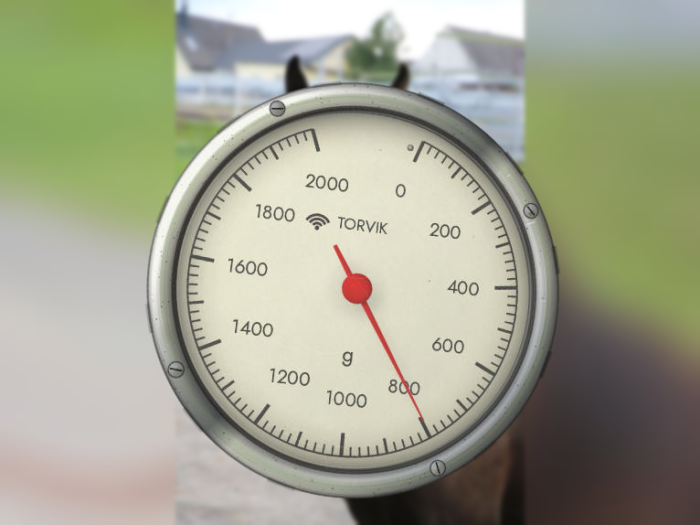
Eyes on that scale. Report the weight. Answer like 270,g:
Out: 800,g
